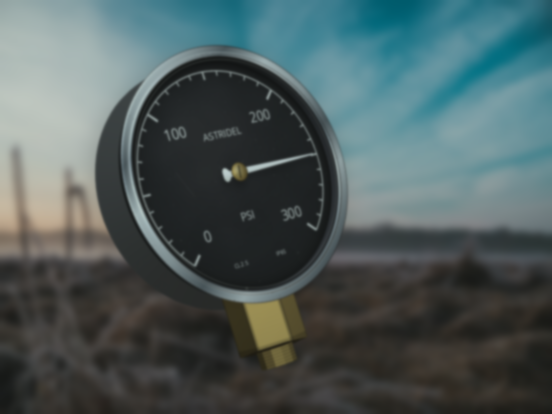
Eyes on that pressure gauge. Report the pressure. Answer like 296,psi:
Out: 250,psi
